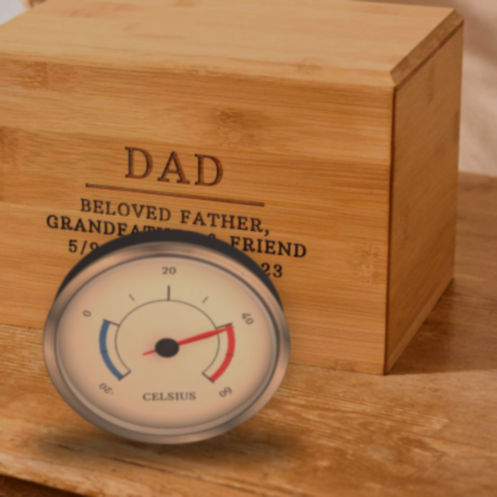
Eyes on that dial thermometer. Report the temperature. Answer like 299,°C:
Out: 40,°C
